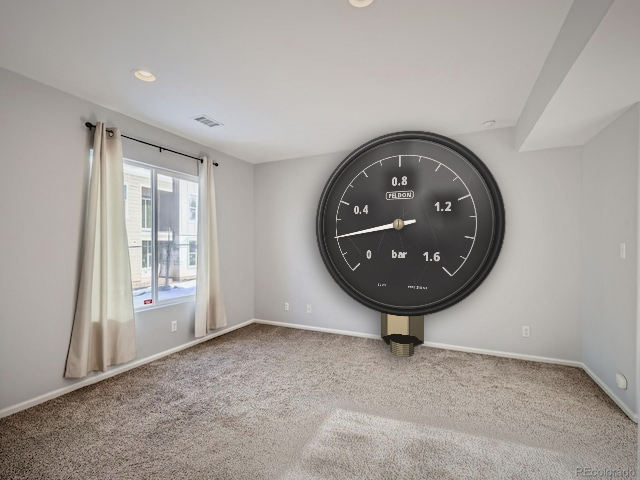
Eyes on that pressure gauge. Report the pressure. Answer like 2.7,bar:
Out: 0.2,bar
